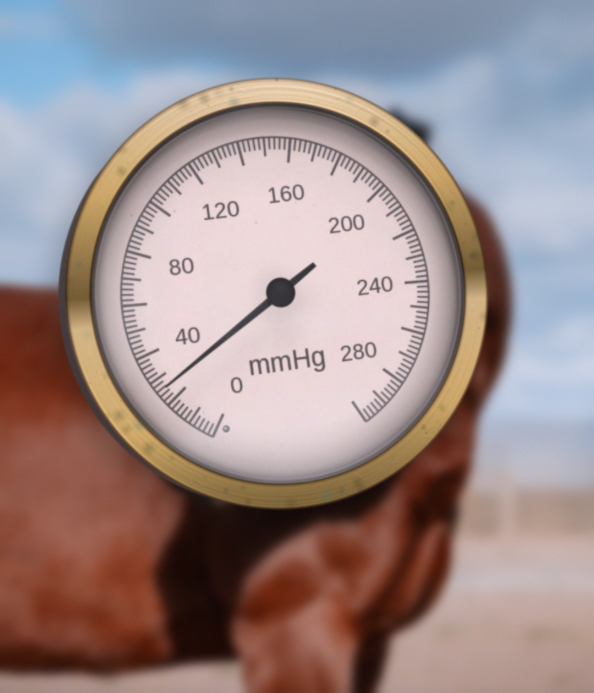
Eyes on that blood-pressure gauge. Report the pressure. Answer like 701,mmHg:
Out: 26,mmHg
